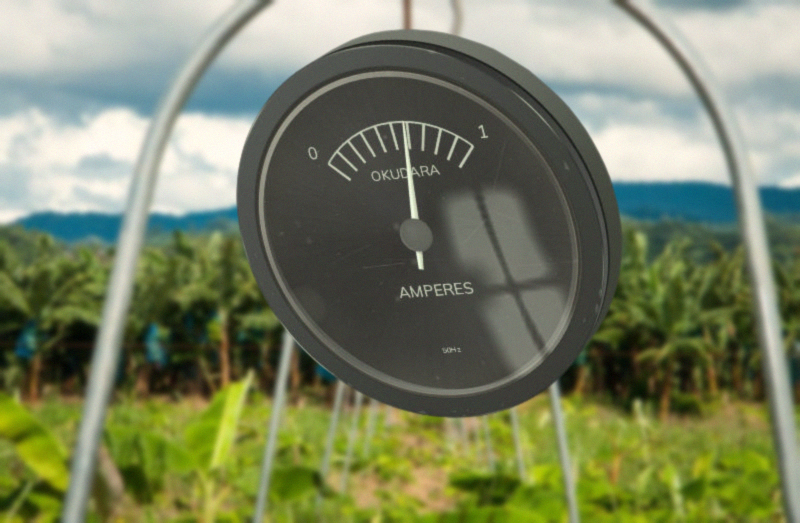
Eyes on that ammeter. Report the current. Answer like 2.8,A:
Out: 0.6,A
